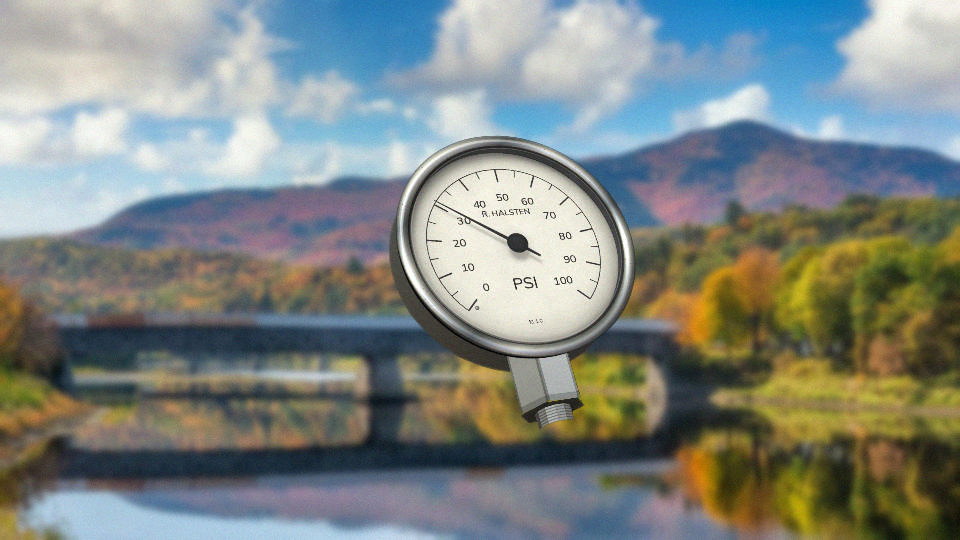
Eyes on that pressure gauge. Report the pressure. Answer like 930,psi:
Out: 30,psi
